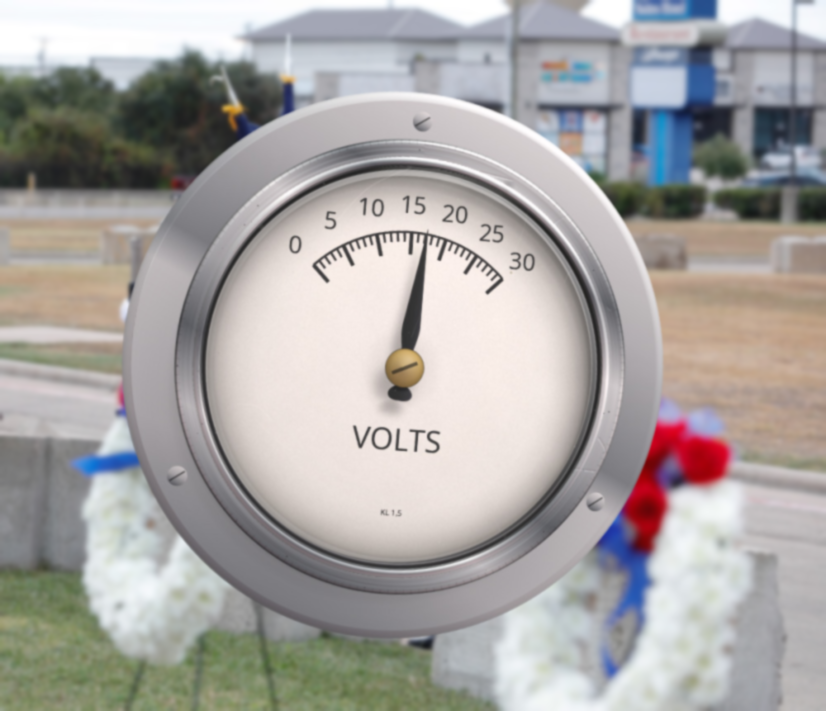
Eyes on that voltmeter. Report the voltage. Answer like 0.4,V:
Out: 17,V
